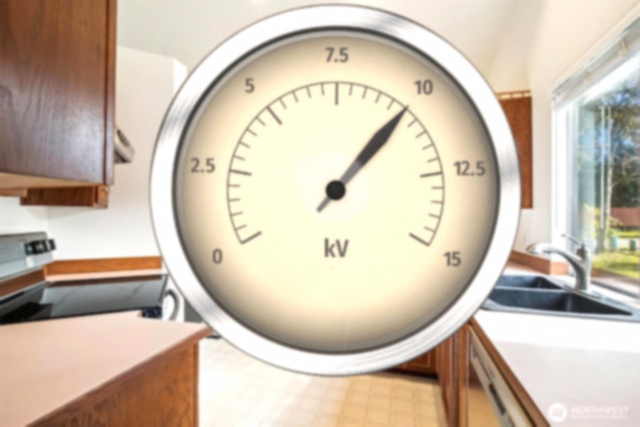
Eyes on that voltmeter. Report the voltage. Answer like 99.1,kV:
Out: 10,kV
